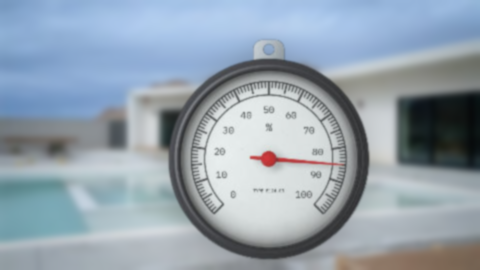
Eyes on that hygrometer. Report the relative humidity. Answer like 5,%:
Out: 85,%
